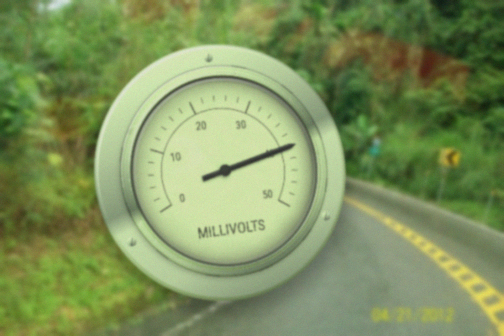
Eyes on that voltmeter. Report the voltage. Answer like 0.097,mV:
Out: 40,mV
